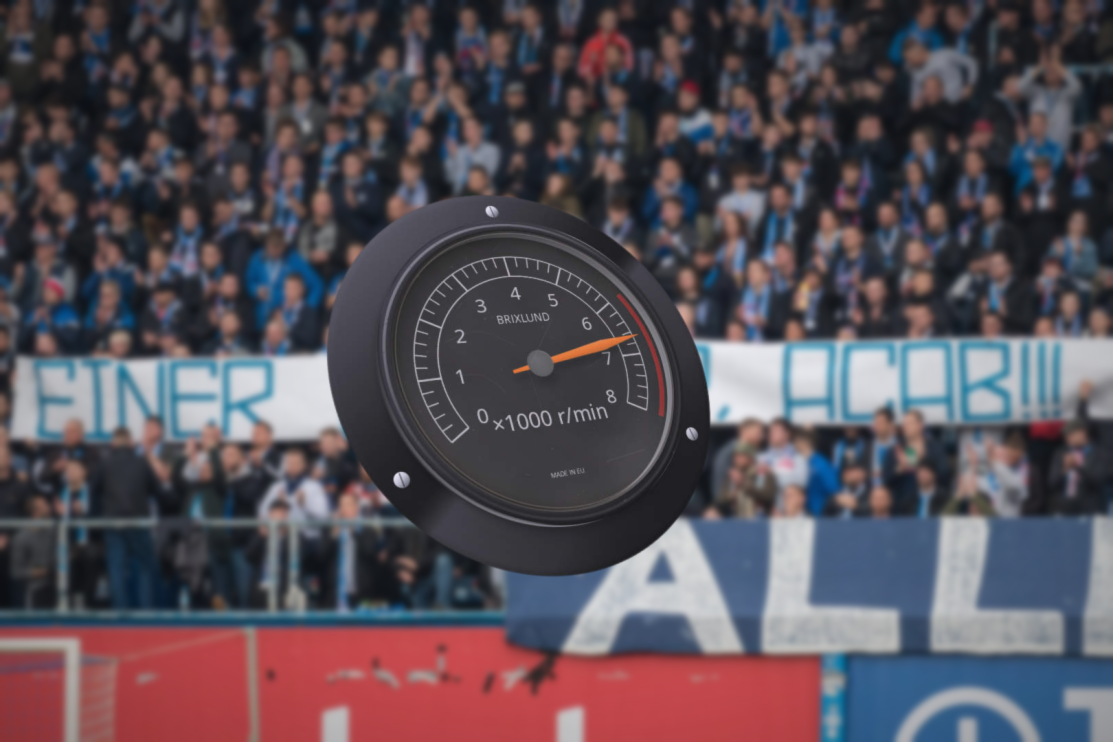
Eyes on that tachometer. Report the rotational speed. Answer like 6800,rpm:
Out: 6700,rpm
